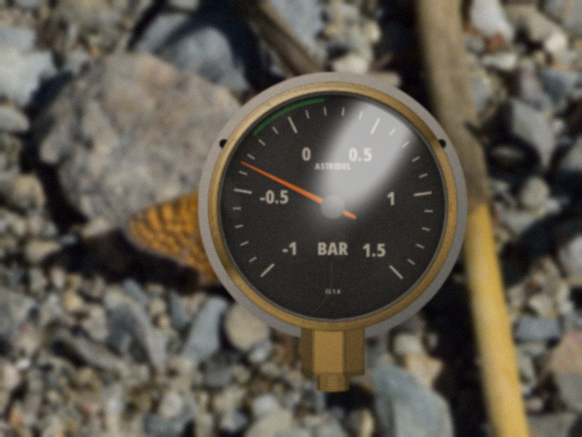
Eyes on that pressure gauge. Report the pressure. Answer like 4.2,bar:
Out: -0.35,bar
